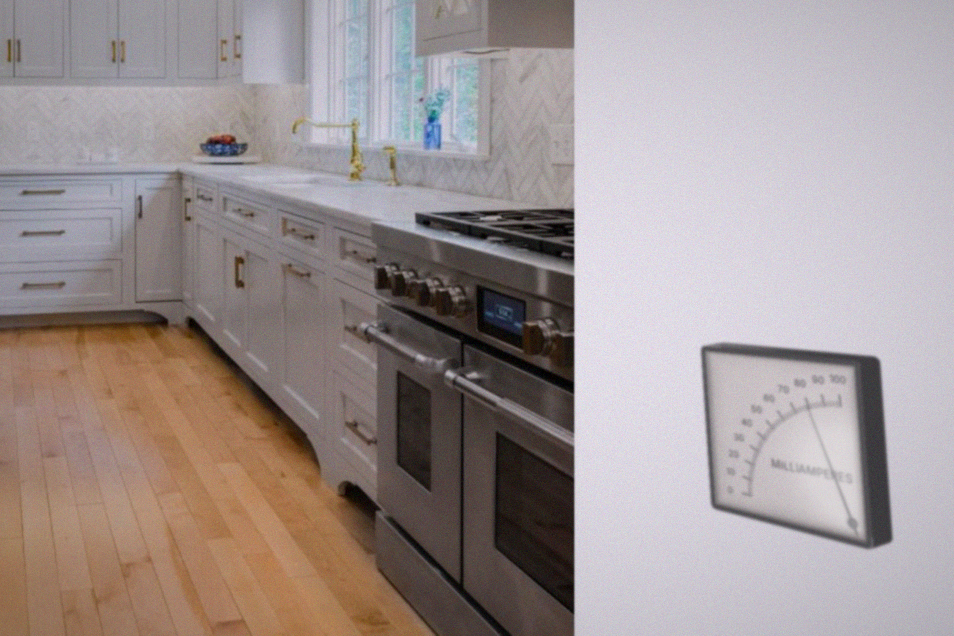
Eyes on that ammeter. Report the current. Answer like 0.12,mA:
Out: 80,mA
